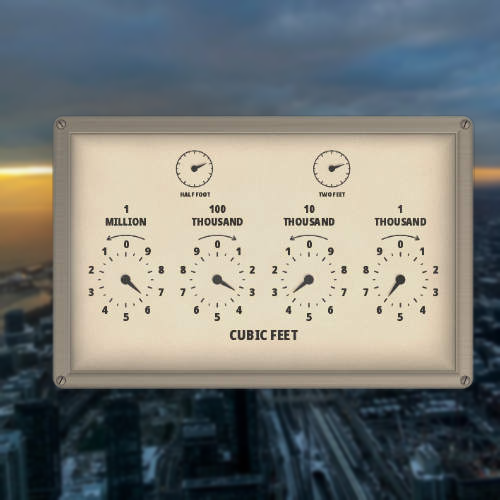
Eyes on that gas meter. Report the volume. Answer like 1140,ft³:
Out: 633600,ft³
